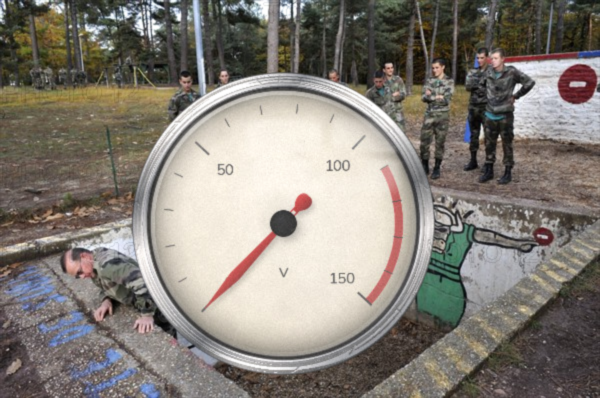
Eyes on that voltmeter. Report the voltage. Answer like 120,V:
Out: 0,V
